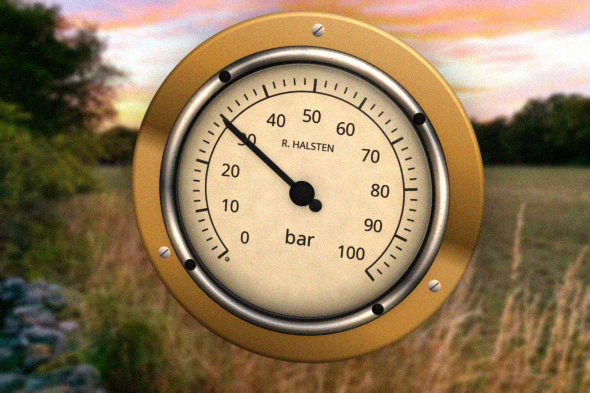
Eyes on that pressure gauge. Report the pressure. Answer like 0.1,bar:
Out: 30,bar
